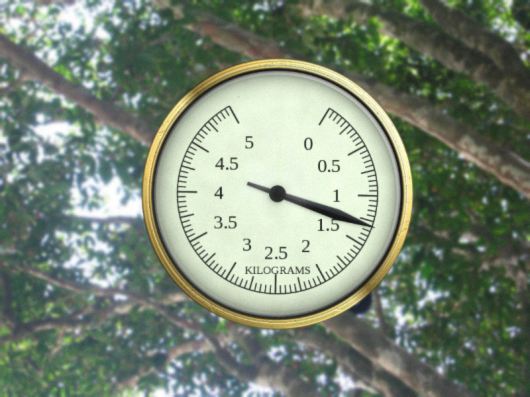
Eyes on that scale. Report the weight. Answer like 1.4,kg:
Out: 1.3,kg
